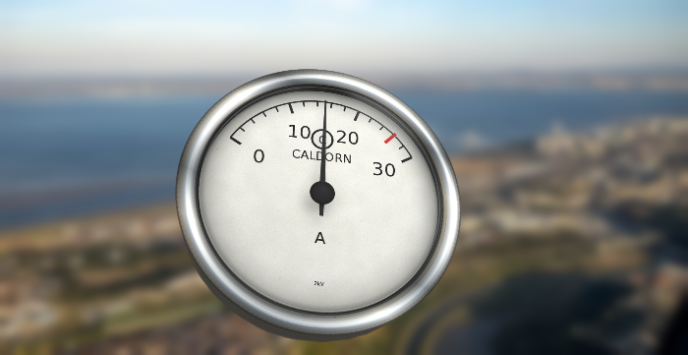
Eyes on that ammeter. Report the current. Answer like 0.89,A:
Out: 15,A
